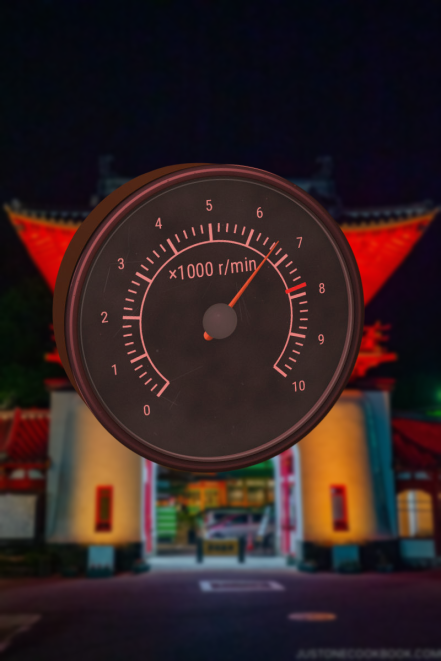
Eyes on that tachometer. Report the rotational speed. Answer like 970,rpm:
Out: 6600,rpm
